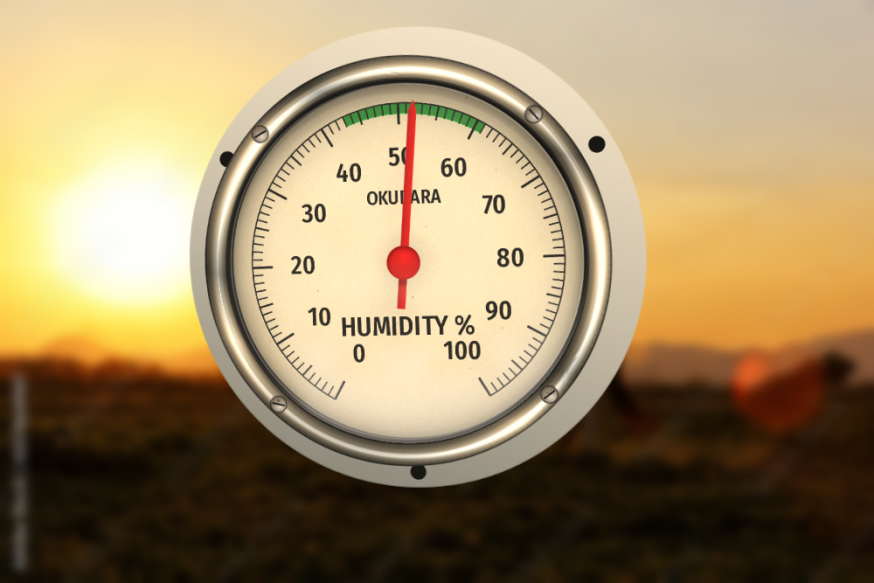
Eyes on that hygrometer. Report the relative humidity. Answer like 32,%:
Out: 52,%
